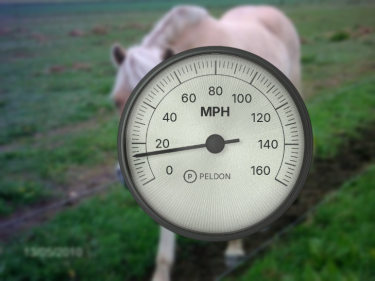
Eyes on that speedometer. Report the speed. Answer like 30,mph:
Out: 14,mph
